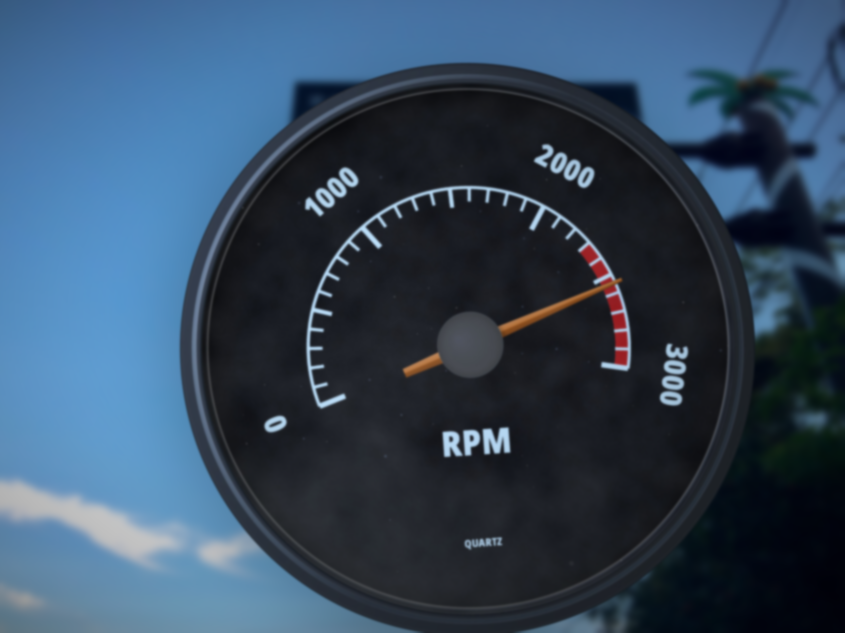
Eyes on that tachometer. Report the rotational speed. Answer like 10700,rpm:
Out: 2550,rpm
